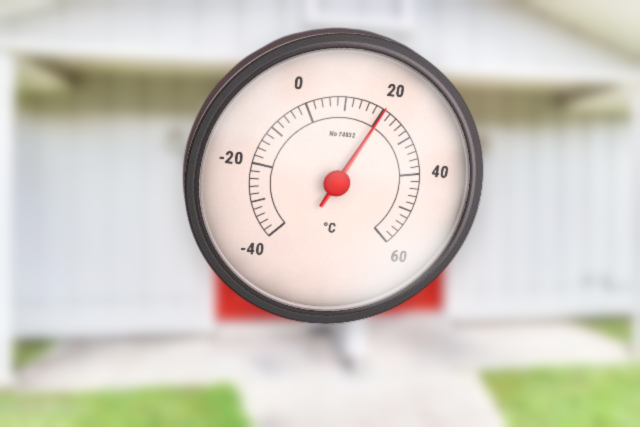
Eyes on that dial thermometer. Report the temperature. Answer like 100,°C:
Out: 20,°C
